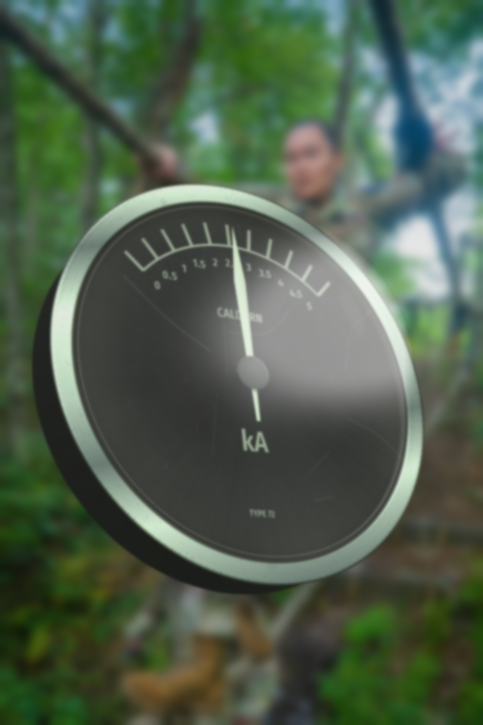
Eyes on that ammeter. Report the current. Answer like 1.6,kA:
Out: 2.5,kA
